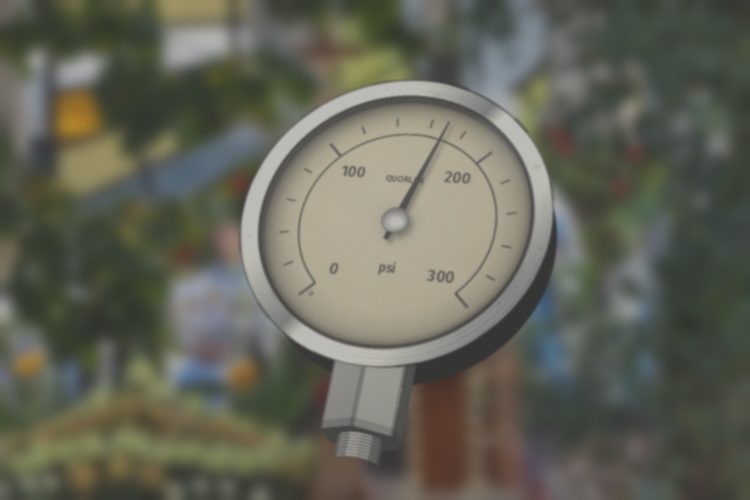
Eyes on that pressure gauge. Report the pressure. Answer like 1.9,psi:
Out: 170,psi
